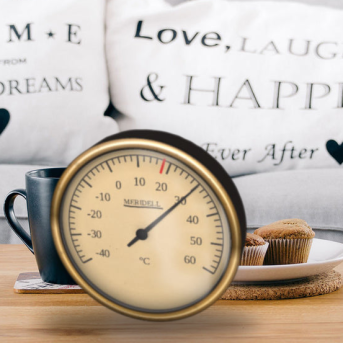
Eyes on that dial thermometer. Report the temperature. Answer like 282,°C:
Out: 30,°C
